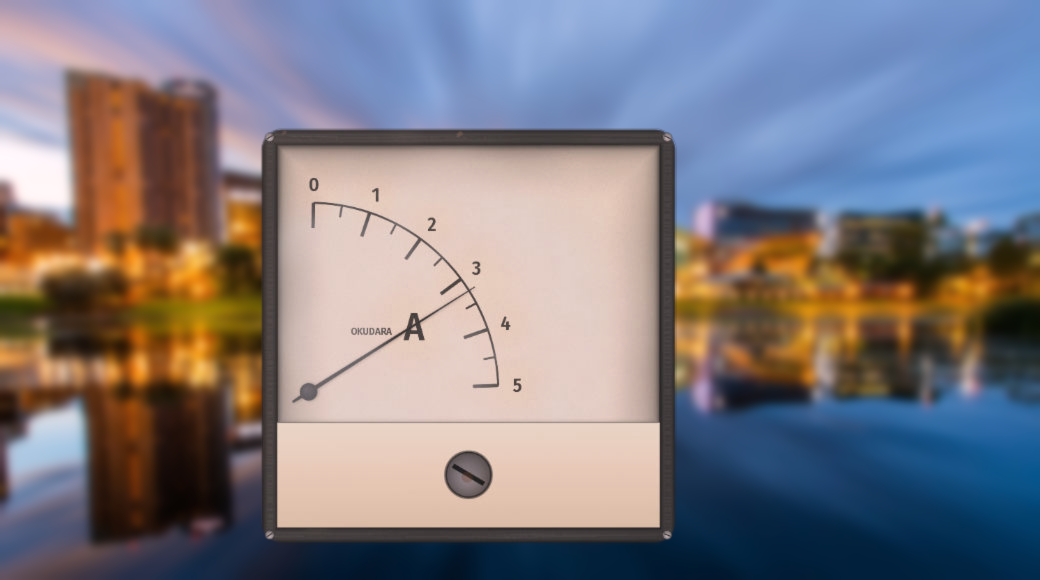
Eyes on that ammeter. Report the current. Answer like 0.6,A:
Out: 3.25,A
